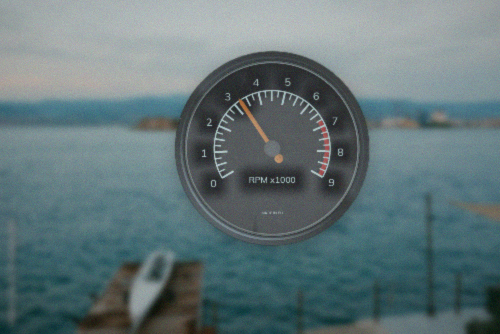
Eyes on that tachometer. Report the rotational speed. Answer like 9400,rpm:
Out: 3250,rpm
